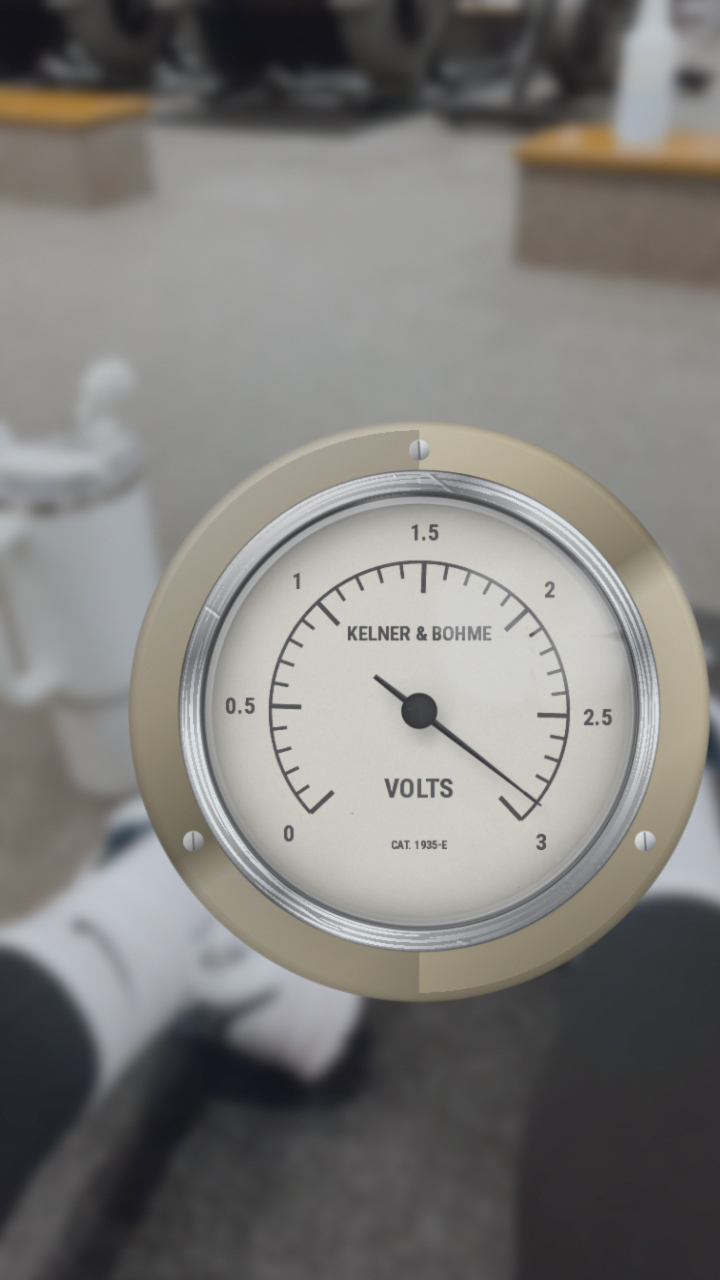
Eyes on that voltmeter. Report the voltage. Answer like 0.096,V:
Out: 2.9,V
